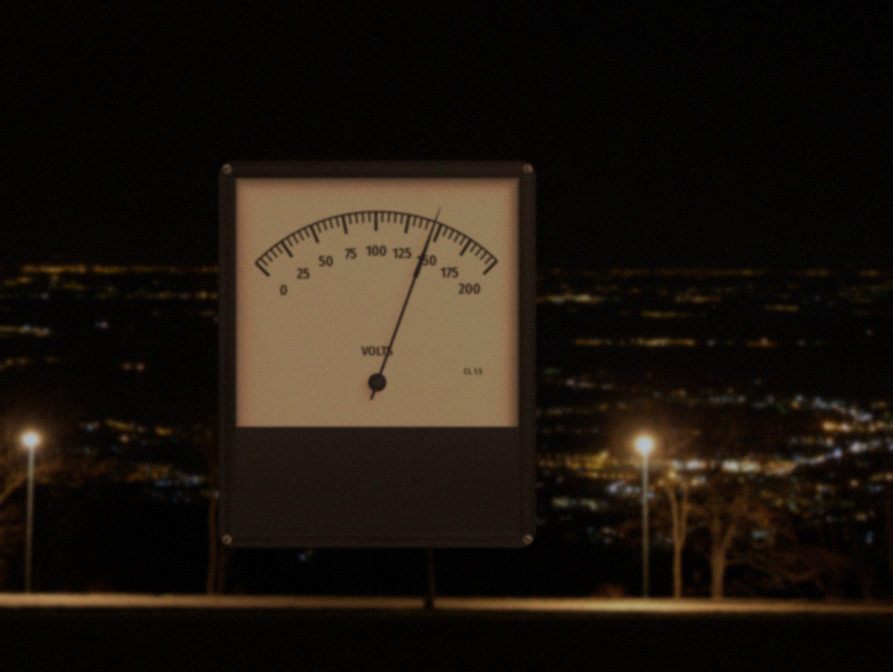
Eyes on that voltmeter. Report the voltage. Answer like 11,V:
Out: 145,V
